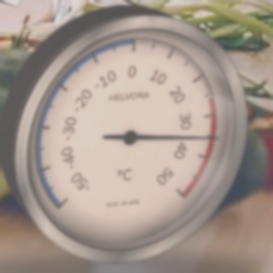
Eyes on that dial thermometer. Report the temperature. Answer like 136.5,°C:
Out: 35,°C
